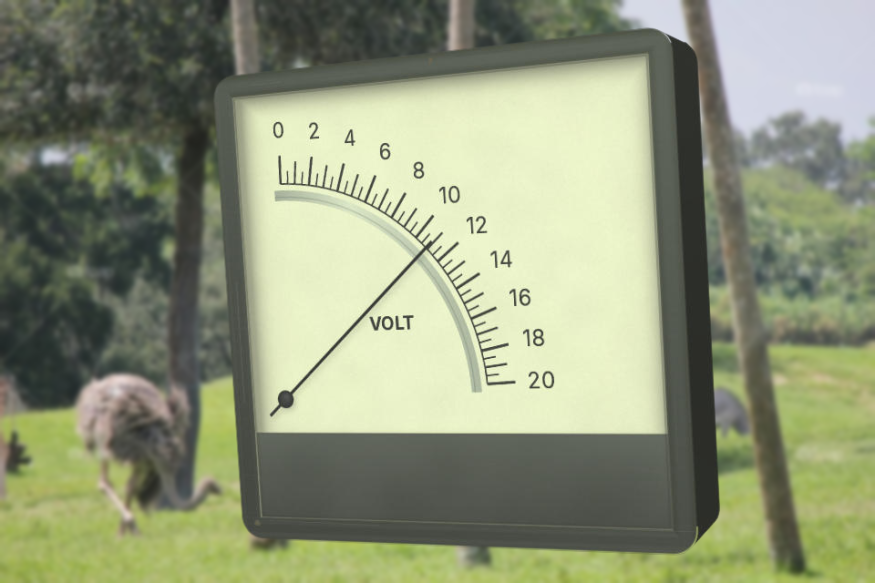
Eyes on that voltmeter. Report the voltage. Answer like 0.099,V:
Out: 11,V
